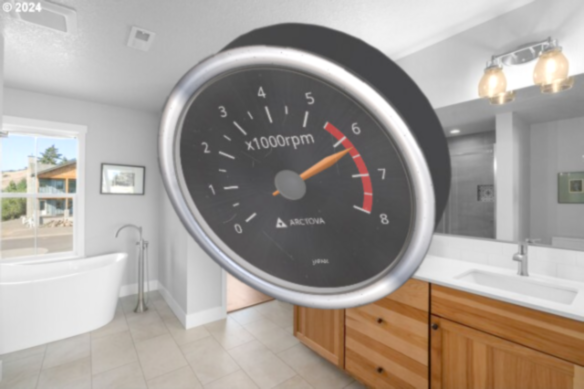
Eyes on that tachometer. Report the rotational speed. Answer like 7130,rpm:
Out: 6250,rpm
